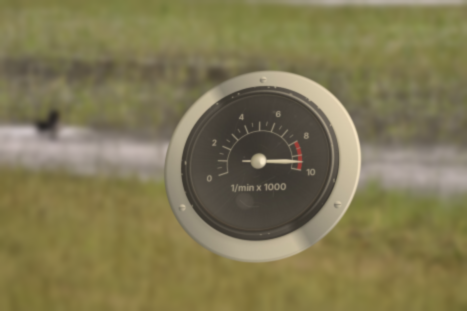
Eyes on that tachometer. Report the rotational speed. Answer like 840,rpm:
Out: 9500,rpm
